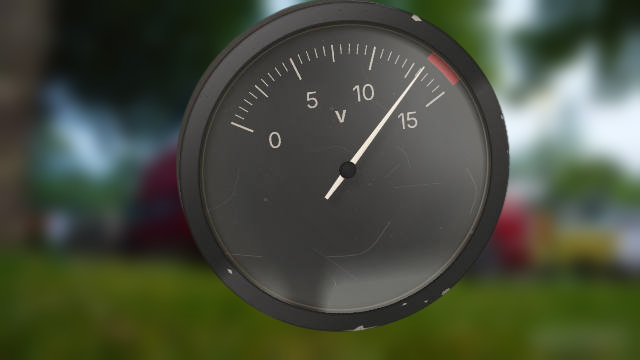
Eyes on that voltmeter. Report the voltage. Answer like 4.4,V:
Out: 13,V
